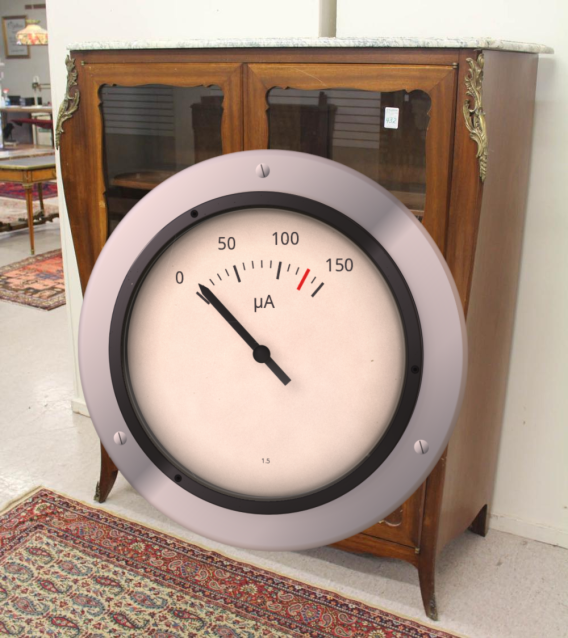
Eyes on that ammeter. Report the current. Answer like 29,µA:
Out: 10,µA
